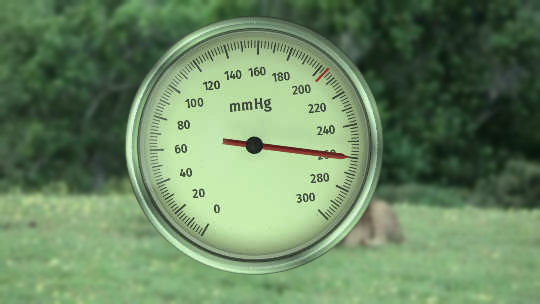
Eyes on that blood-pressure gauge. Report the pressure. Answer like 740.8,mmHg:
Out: 260,mmHg
